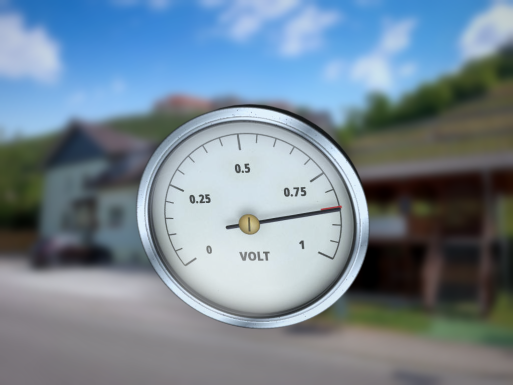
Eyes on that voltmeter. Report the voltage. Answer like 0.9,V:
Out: 0.85,V
